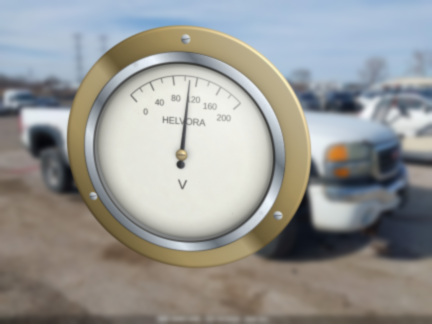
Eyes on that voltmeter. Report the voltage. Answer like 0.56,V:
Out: 110,V
